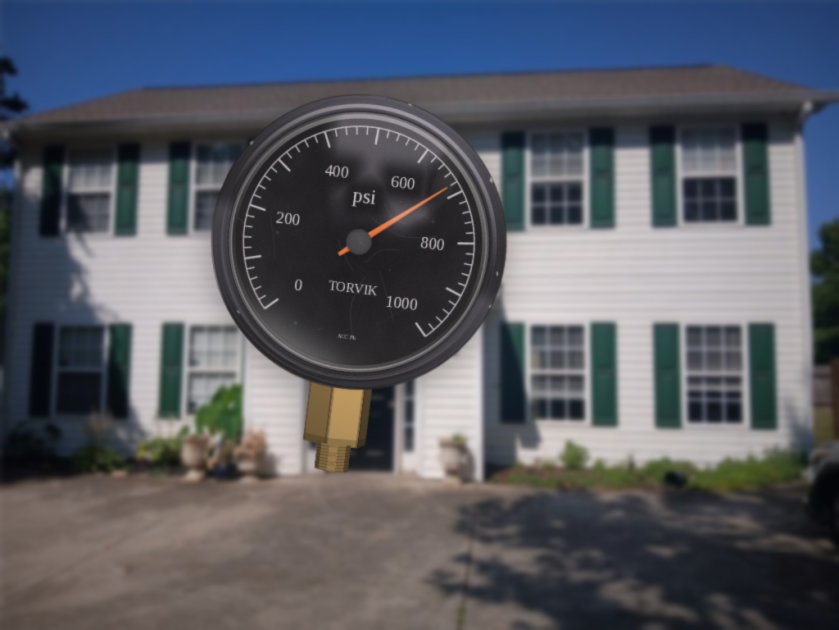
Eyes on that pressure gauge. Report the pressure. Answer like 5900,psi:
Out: 680,psi
